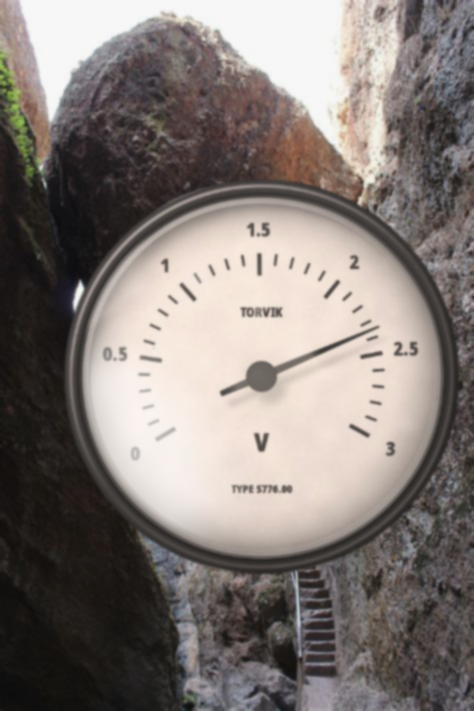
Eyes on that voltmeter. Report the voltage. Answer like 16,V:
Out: 2.35,V
